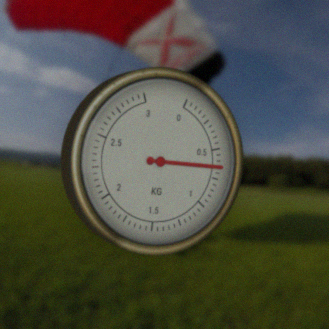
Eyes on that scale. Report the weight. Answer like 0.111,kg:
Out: 0.65,kg
